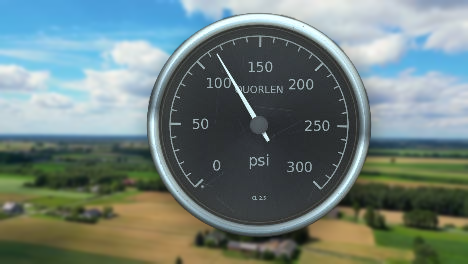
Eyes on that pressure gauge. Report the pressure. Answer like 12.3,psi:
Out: 115,psi
